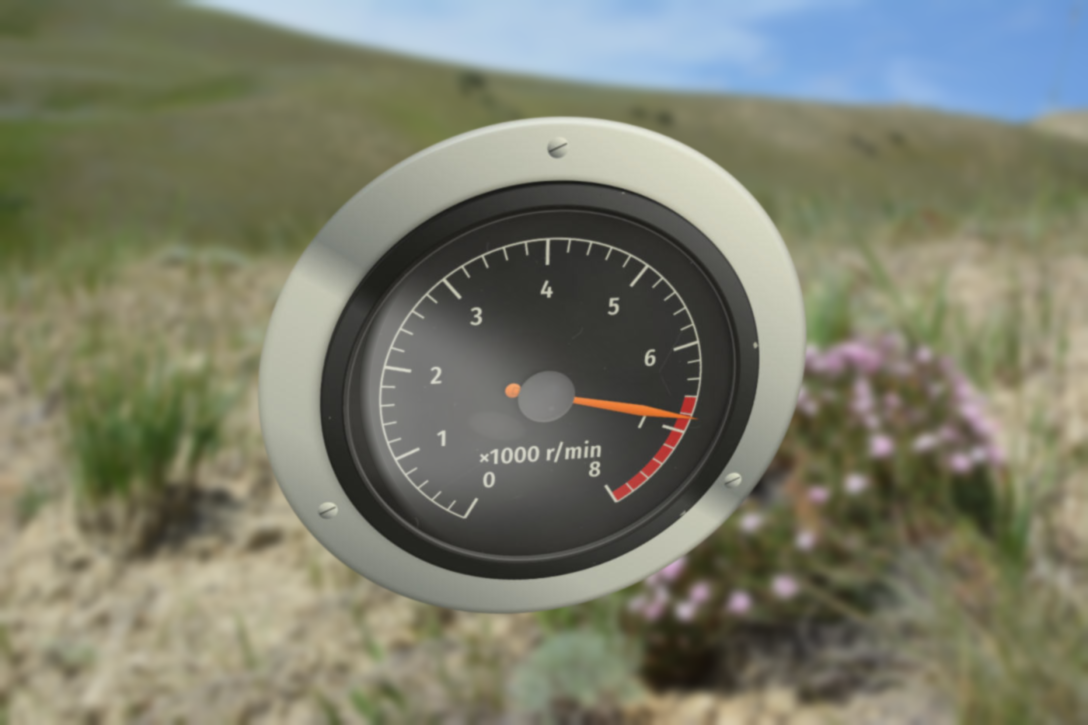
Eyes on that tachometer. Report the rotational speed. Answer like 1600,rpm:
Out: 6800,rpm
